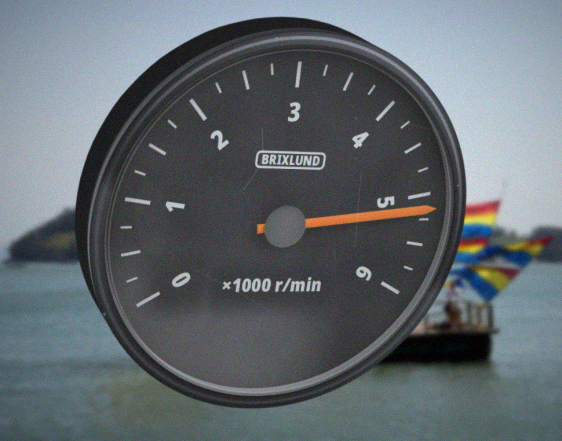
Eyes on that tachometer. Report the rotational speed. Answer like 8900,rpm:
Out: 5125,rpm
